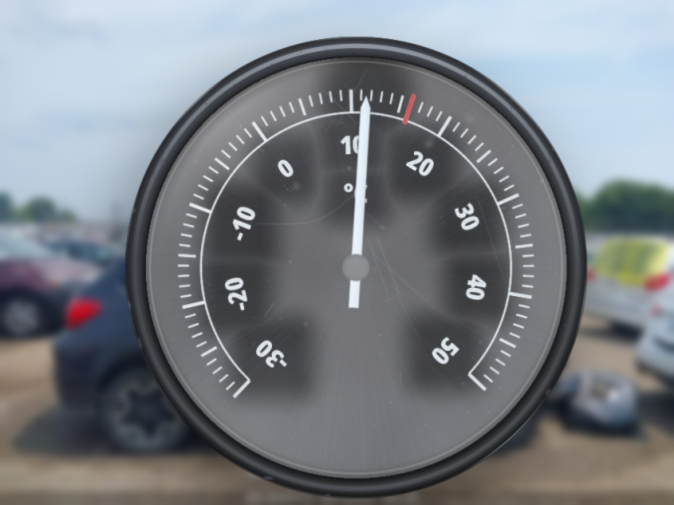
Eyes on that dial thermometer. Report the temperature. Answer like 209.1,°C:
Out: 11.5,°C
